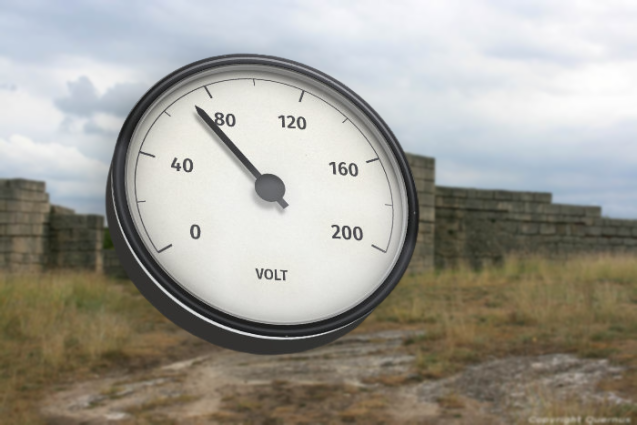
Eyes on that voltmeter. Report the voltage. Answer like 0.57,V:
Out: 70,V
